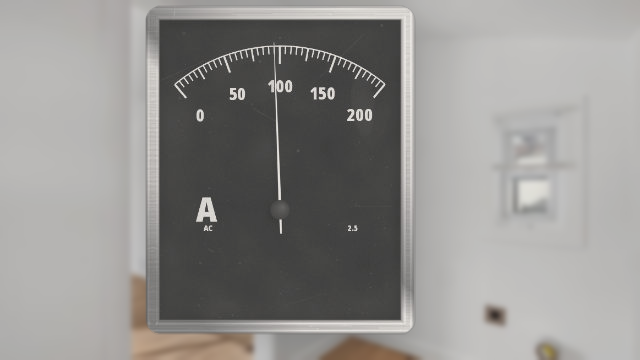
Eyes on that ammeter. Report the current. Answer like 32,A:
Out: 95,A
